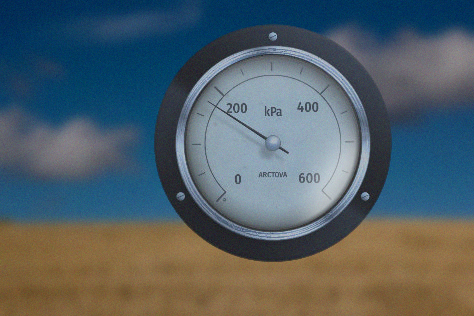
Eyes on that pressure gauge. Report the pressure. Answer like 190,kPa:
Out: 175,kPa
